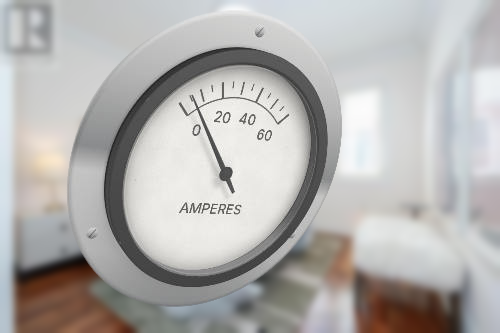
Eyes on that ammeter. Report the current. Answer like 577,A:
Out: 5,A
